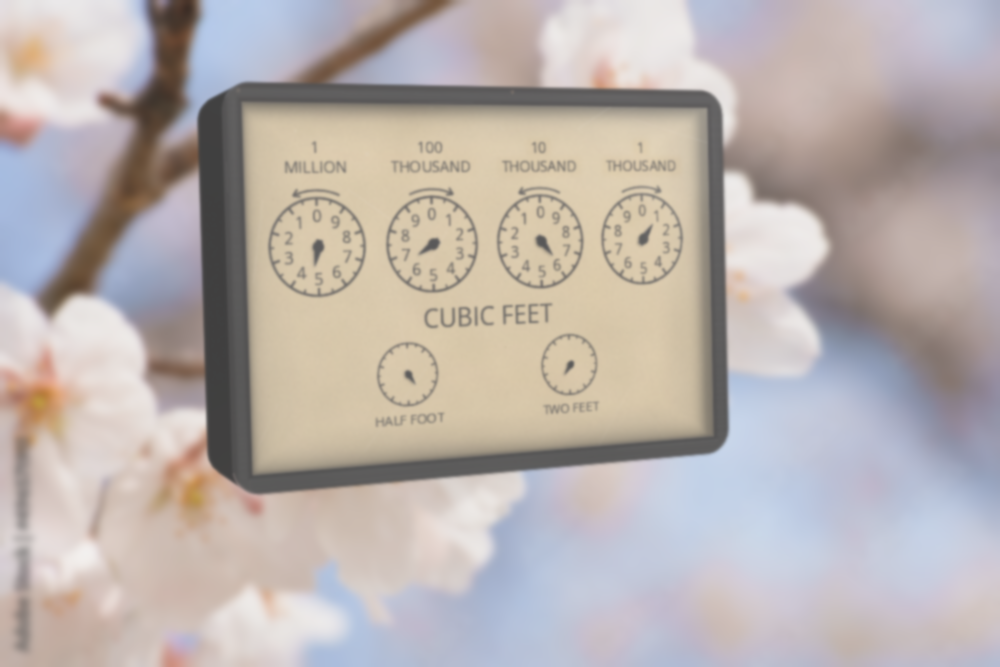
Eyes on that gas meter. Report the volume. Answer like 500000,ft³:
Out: 466100,ft³
